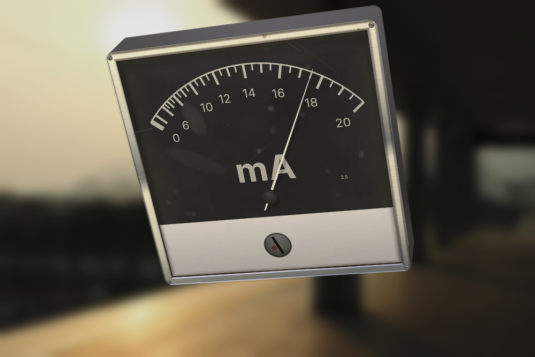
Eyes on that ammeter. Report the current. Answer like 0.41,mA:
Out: 17.5,mA
